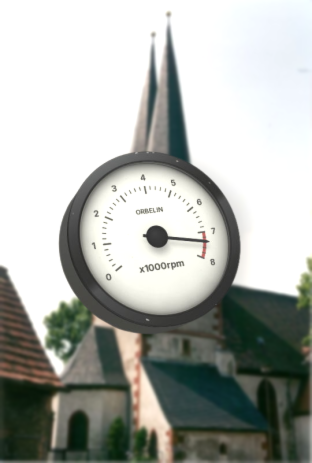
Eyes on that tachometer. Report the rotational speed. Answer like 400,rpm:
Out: 7400,rpm
